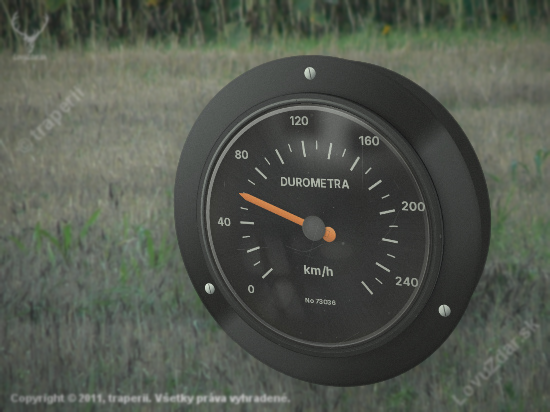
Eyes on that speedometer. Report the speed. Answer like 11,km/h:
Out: 60,km/h
